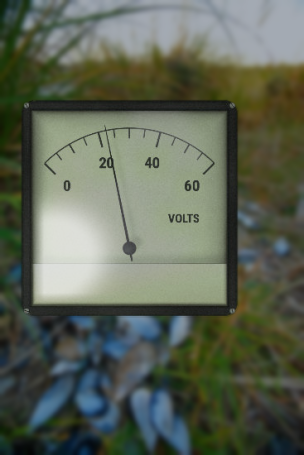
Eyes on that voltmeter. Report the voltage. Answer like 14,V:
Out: 22.5,V
